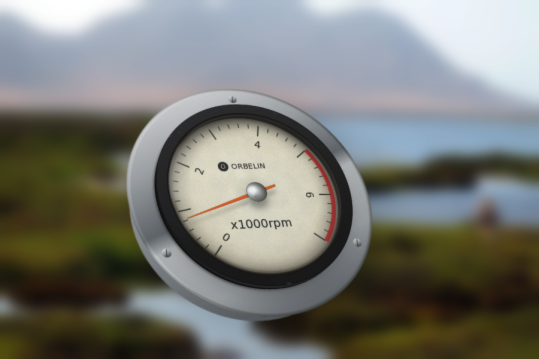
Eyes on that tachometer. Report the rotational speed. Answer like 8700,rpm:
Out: 800,rpm
